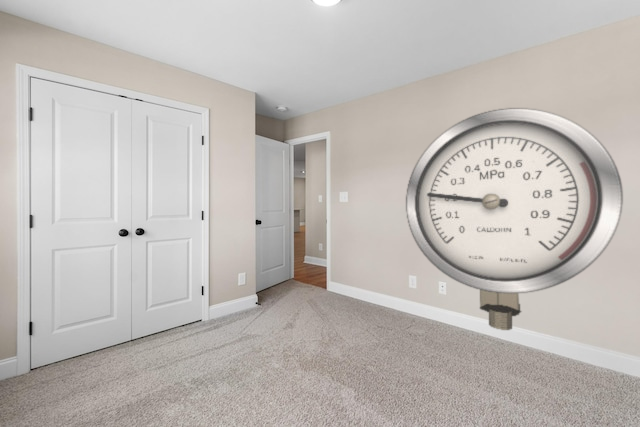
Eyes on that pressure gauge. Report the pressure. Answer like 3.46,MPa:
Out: 0.2,MPa
